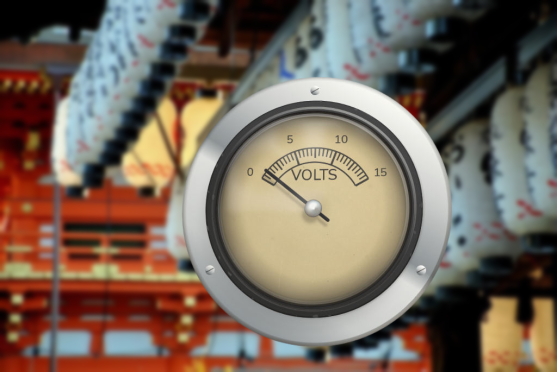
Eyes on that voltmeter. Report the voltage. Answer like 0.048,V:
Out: 1,V
